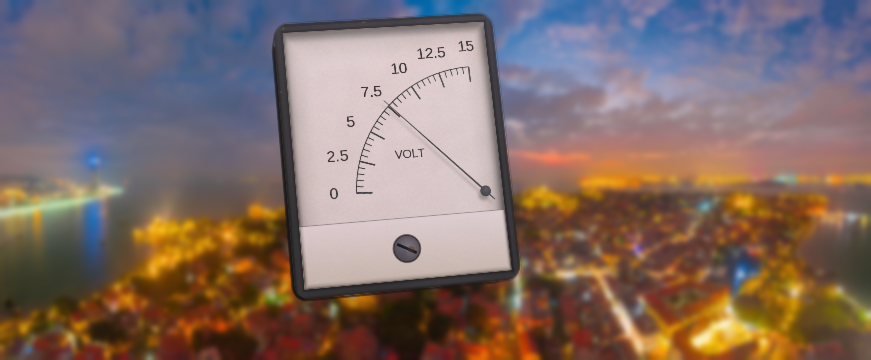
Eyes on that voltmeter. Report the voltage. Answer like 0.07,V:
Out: 7.5,V
